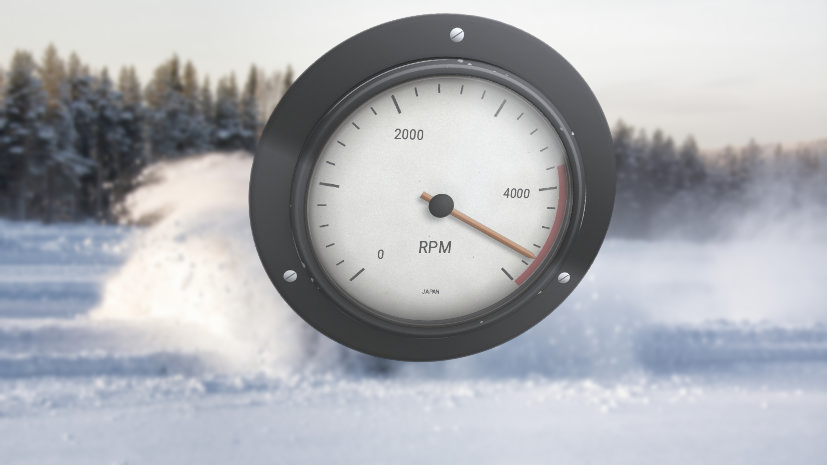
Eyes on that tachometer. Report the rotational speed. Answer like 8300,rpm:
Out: 4700,rpm
